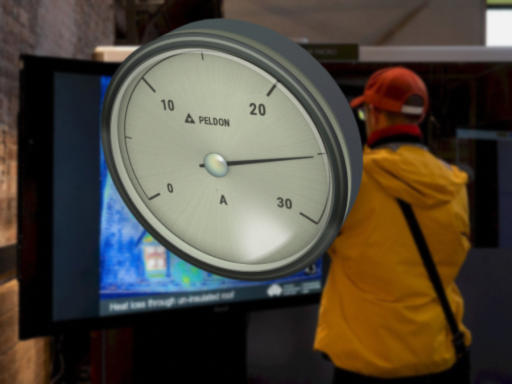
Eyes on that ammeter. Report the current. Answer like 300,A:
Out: 25,A
